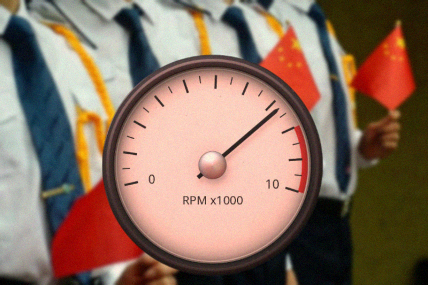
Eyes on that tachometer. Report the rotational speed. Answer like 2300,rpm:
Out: 7250,rpm
